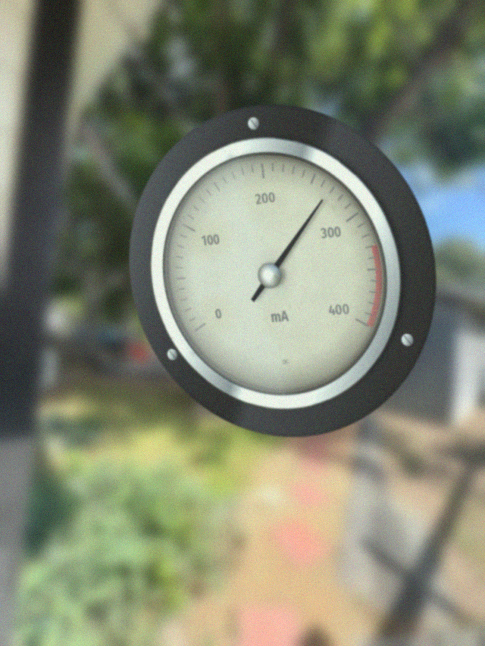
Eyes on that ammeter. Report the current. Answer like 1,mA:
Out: 270,mA
